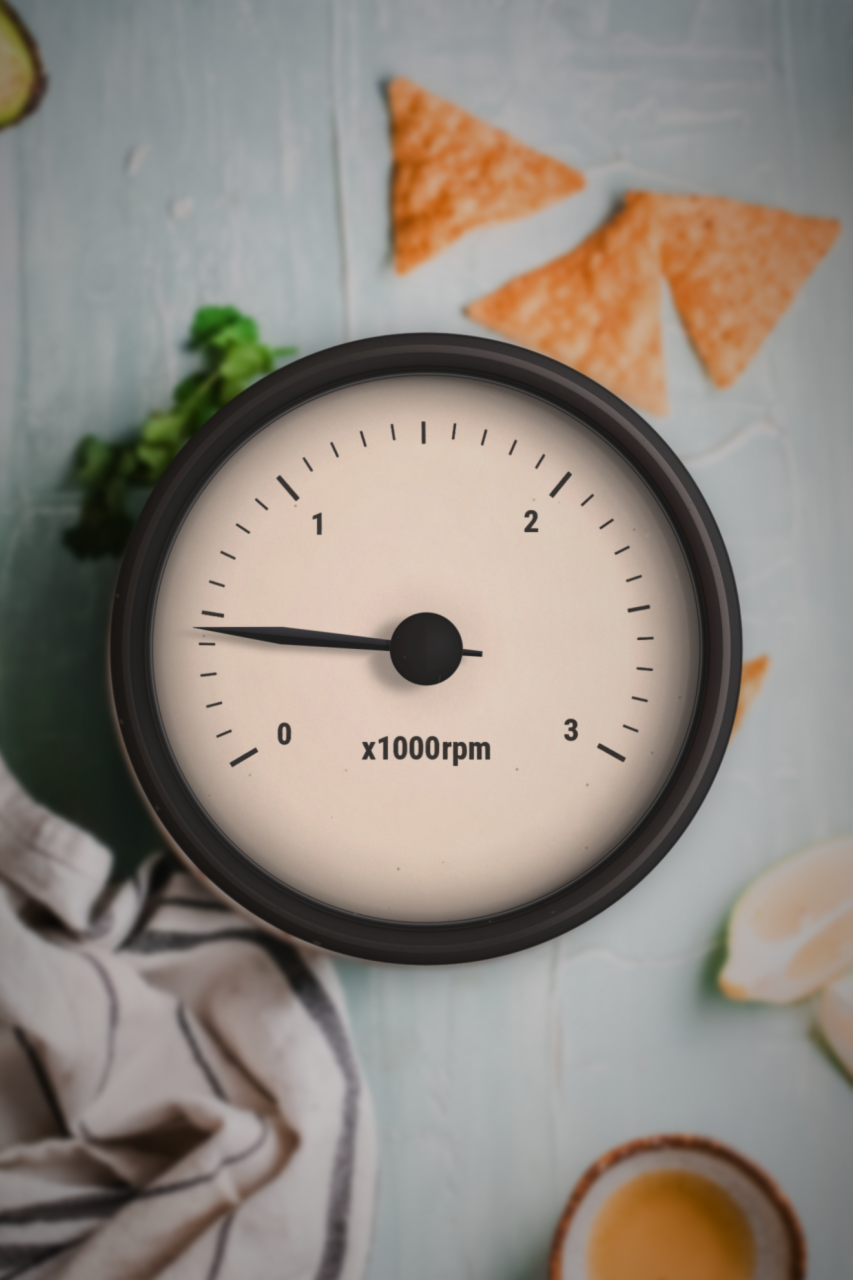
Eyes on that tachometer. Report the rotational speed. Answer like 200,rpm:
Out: 450,rpm
